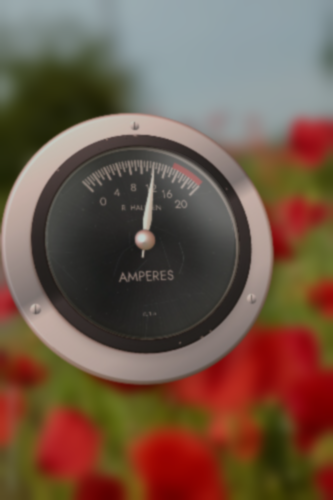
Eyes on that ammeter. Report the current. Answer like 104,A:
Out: 12,A
